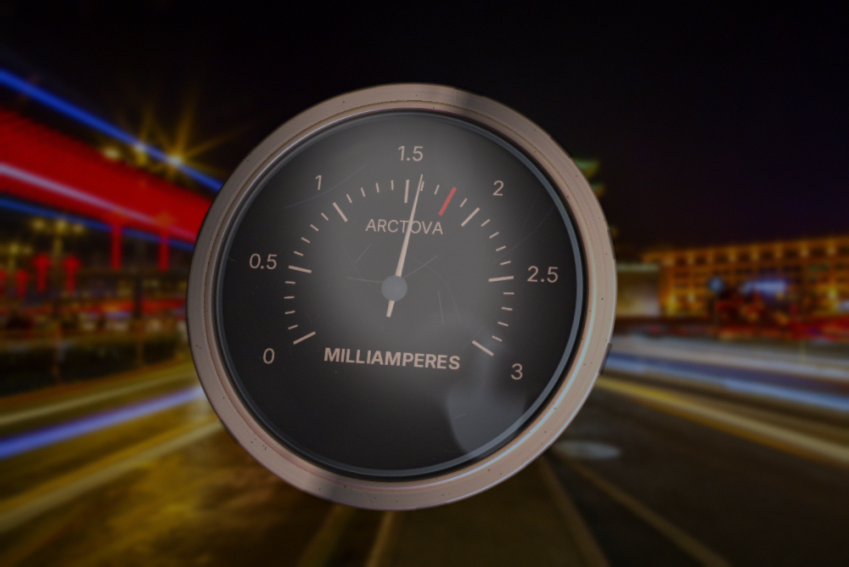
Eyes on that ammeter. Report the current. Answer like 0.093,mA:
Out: 1.6,mA
